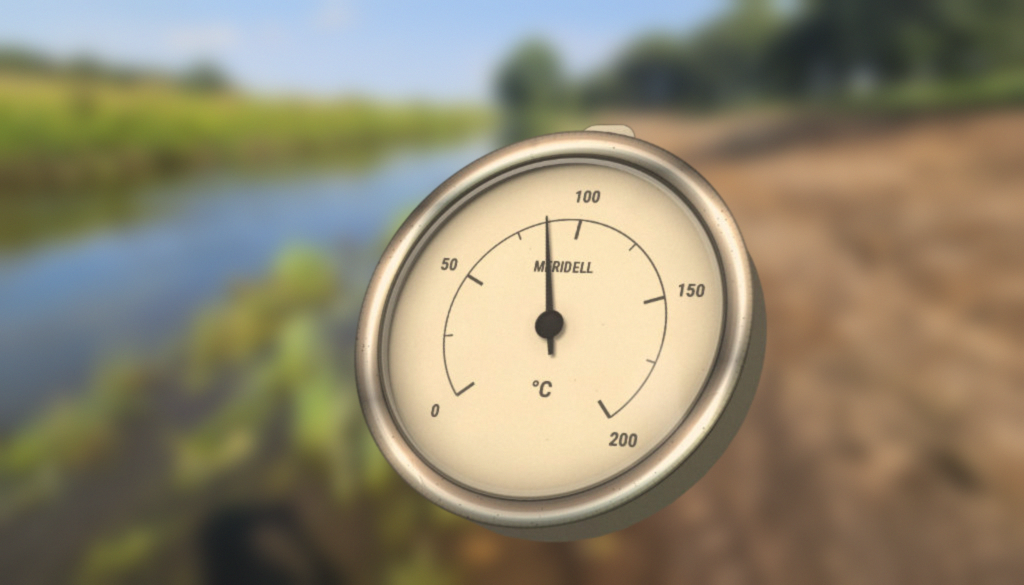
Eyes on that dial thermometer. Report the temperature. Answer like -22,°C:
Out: 87.5,°C
